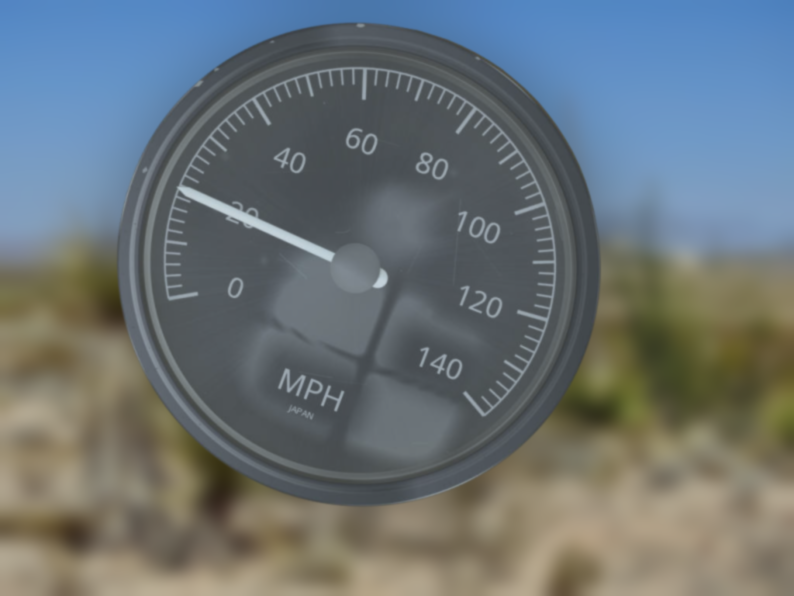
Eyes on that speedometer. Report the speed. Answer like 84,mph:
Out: 20,mph
